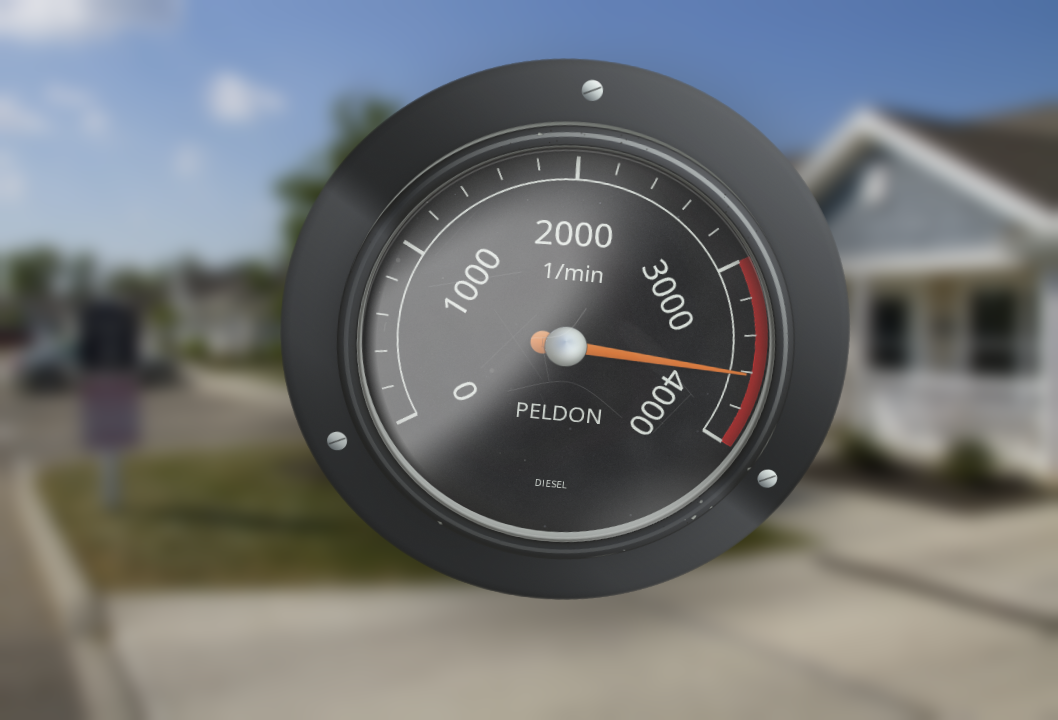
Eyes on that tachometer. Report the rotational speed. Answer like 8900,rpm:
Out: 3600,rpm
